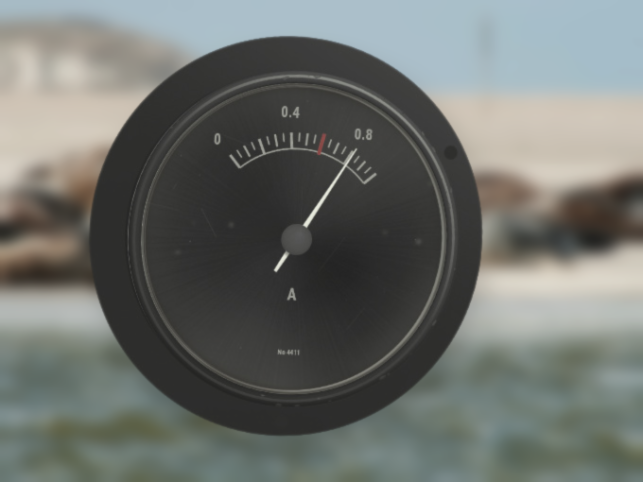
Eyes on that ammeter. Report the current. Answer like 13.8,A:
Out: 0.8,A
